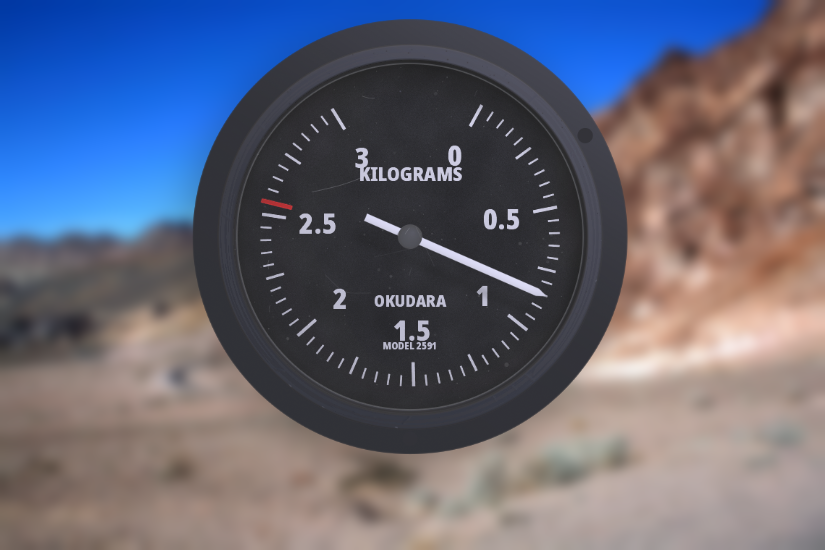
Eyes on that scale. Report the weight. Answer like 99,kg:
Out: 0.85,kg
